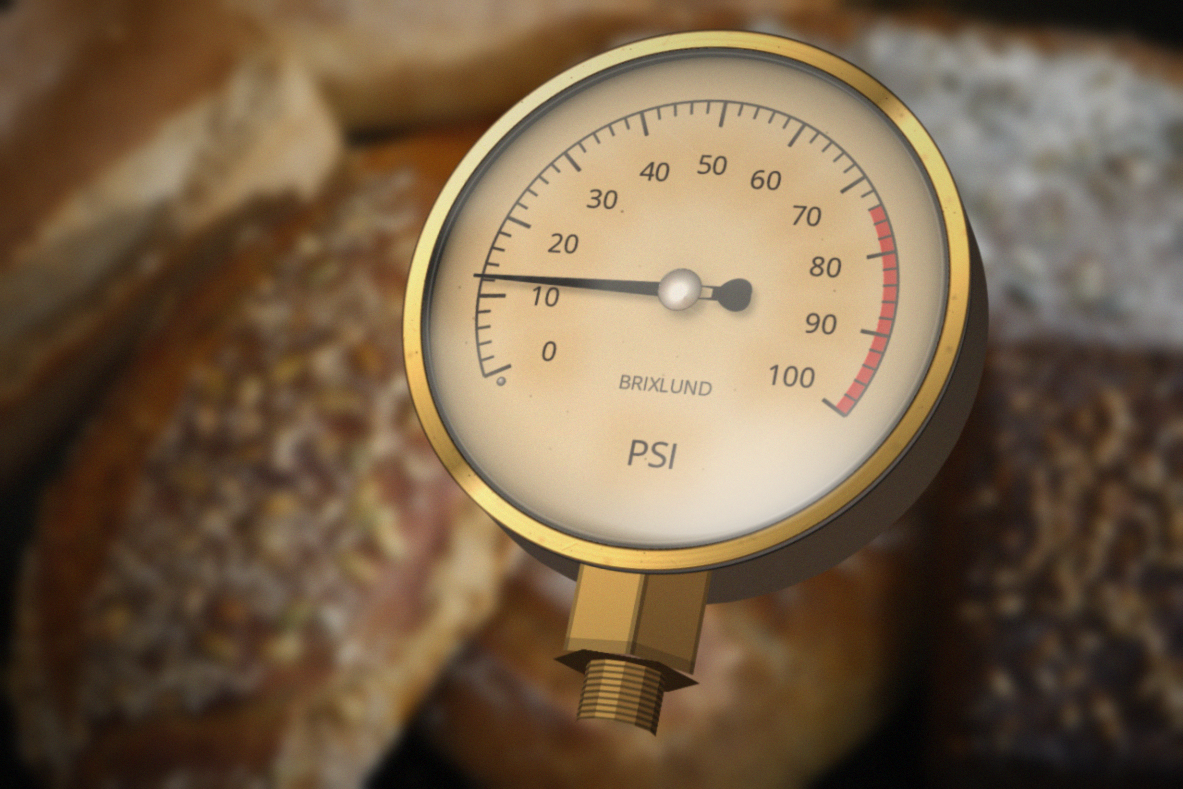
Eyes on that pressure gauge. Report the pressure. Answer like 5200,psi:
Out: 12,psi
